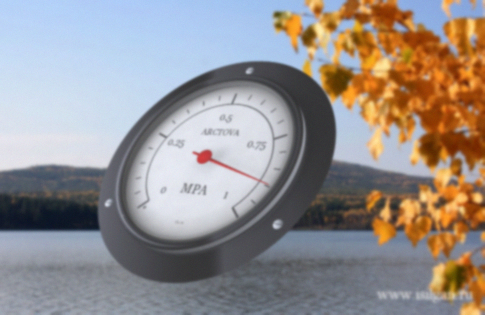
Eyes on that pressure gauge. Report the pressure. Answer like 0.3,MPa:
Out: 0.9,MPa
